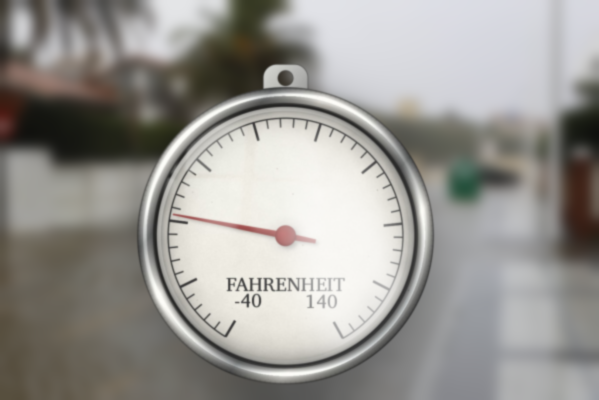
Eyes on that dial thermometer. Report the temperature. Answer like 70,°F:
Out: 2,°F
